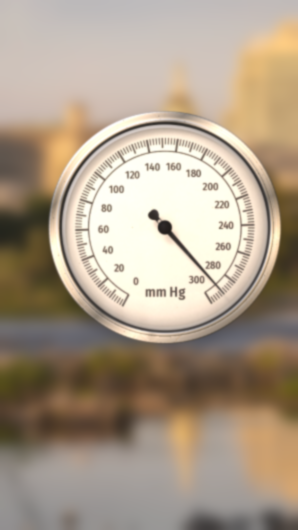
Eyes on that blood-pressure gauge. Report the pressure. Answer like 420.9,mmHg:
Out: 290,mmHg
